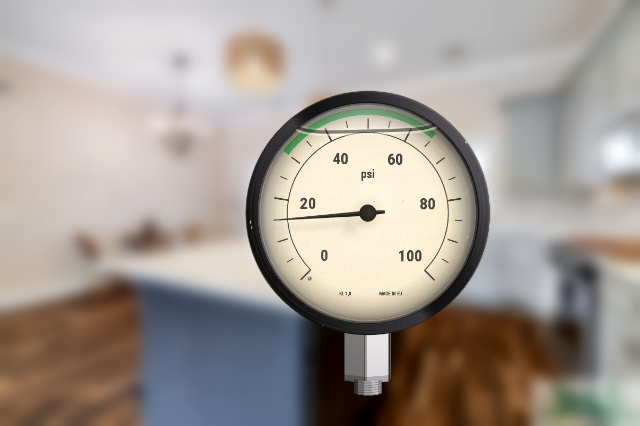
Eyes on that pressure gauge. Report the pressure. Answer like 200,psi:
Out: 15,psi
